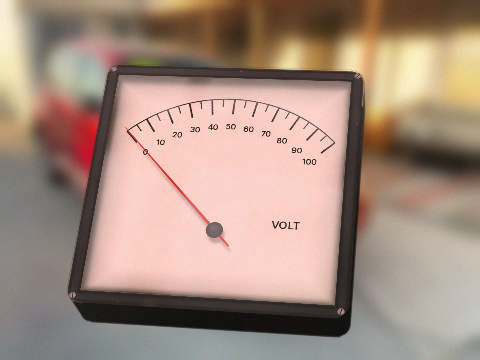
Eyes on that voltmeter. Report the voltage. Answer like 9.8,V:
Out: 0,V
